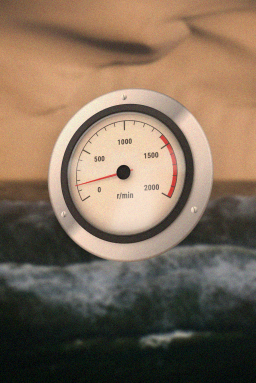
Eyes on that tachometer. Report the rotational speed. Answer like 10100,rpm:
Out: 150,rpm
